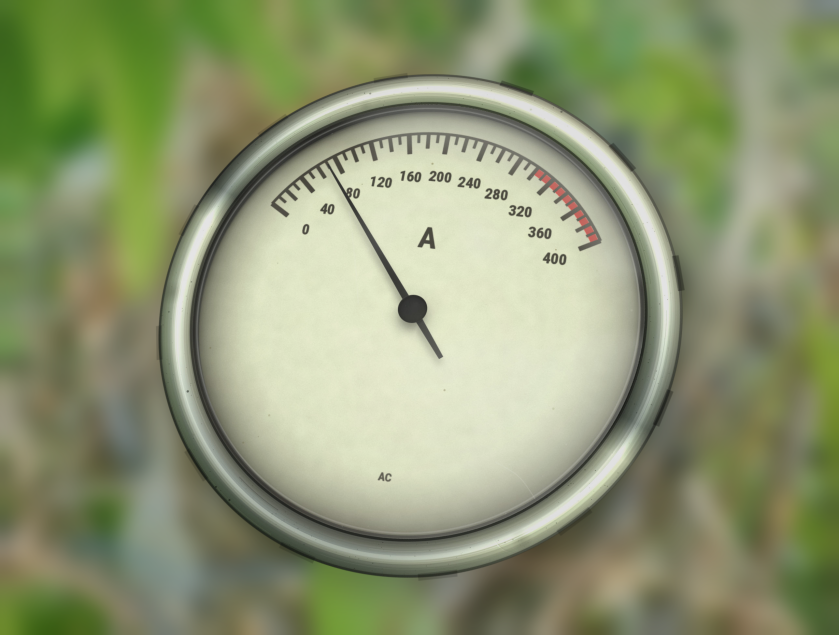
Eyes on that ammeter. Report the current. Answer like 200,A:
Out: 70,A
